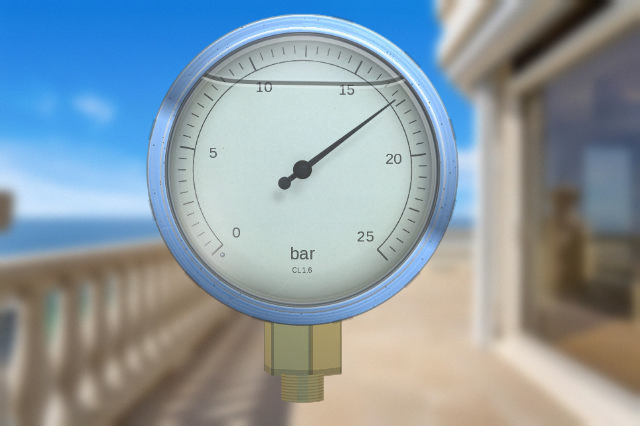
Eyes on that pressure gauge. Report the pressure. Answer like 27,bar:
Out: 17.25,bar
